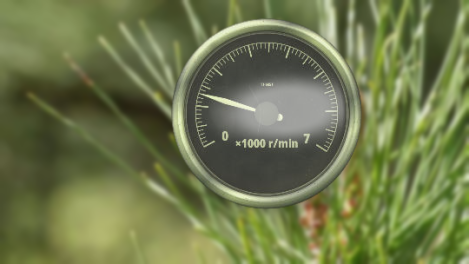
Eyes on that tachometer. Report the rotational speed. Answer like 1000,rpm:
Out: 1300,rpm
